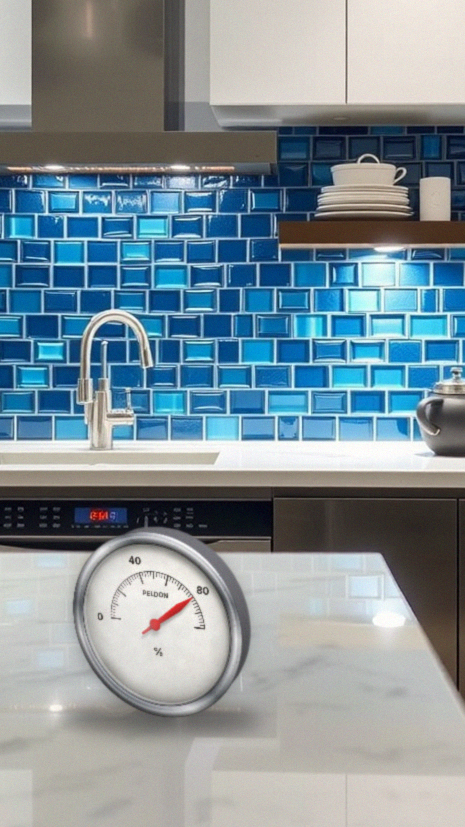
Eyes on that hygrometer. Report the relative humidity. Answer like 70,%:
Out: 80,%
